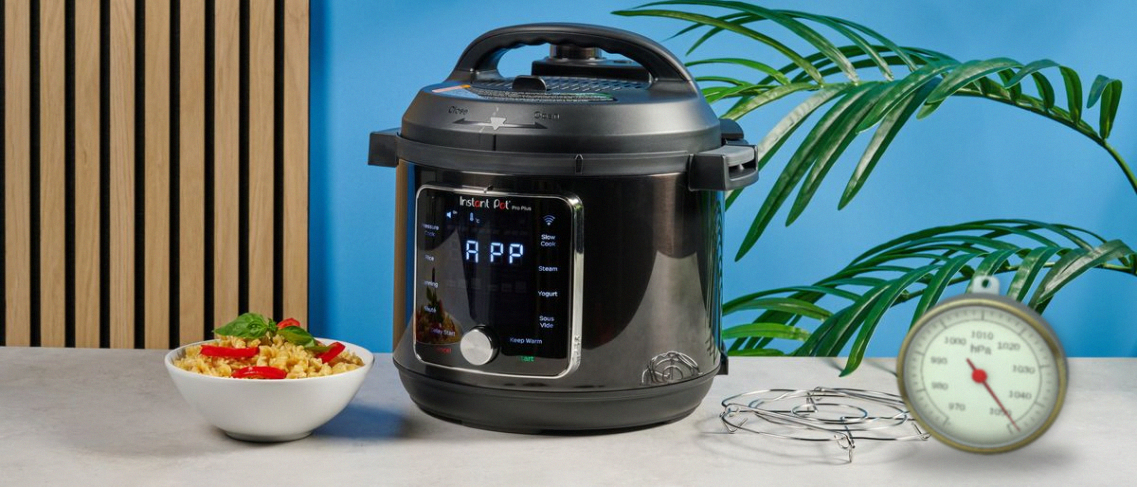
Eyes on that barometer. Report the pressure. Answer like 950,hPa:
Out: 1048,hPa
